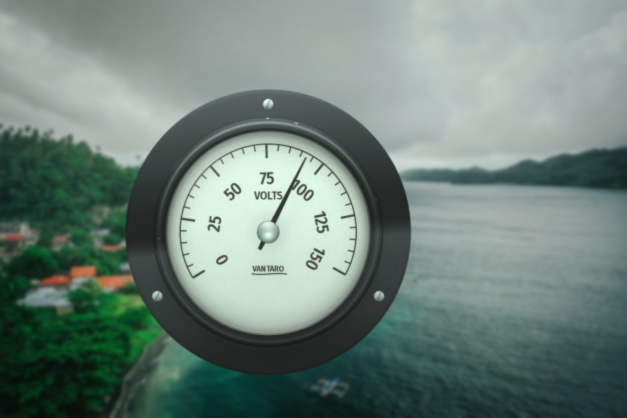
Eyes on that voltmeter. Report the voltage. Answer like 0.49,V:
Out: 92.5,V
